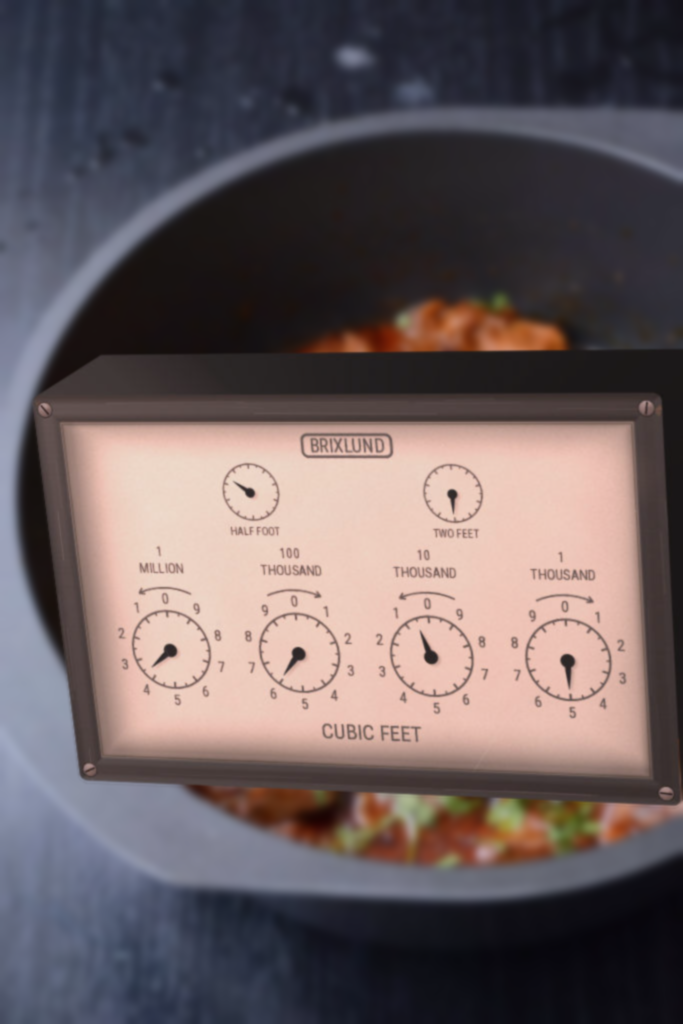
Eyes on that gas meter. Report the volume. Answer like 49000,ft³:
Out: 360500,ft³
